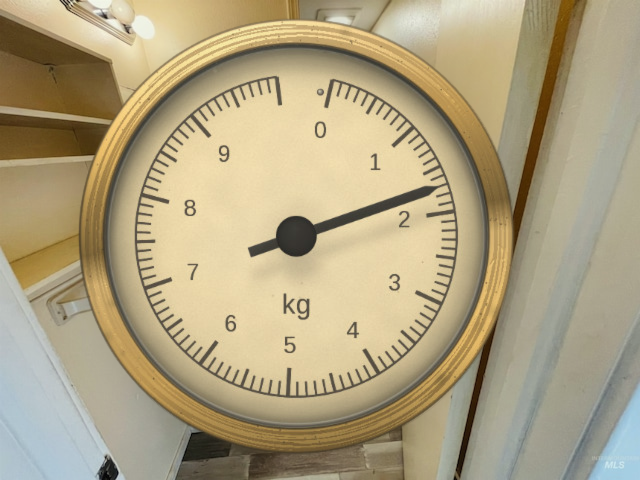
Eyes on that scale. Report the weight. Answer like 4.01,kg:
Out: 1.7,kg
